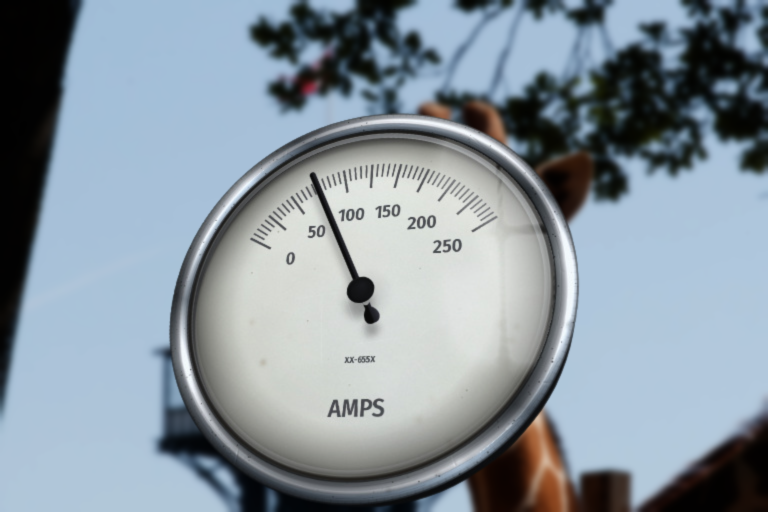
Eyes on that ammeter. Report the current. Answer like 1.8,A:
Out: 75,A
